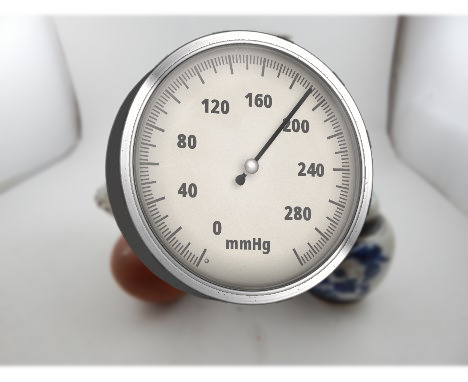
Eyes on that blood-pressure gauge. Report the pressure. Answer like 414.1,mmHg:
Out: 190,mmHg
